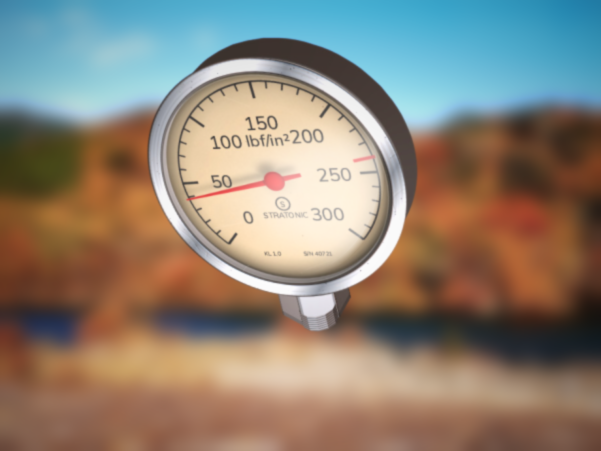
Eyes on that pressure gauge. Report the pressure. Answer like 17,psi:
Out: 40,psi
